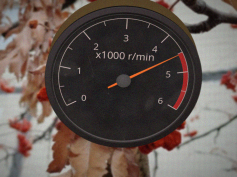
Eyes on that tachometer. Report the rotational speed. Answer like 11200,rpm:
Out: 4500,rpm
